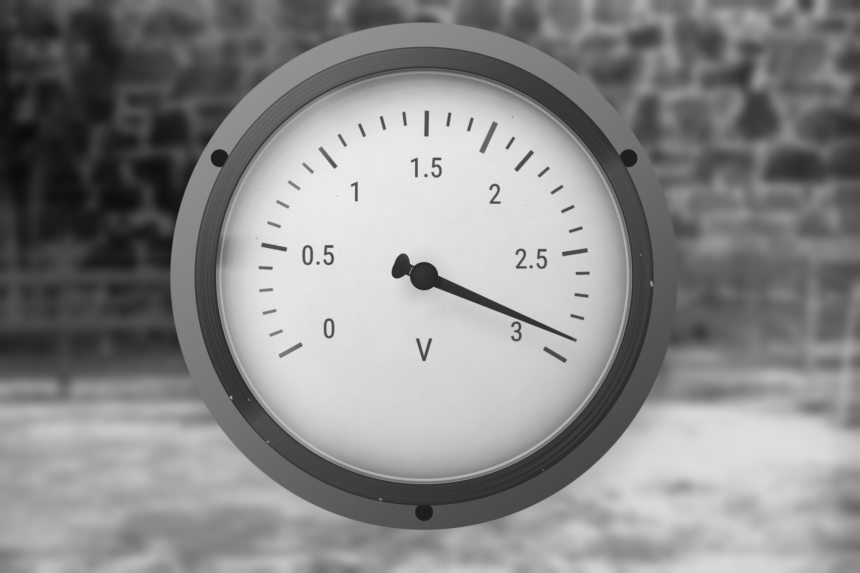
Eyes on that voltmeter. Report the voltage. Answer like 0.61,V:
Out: 2.9,V
